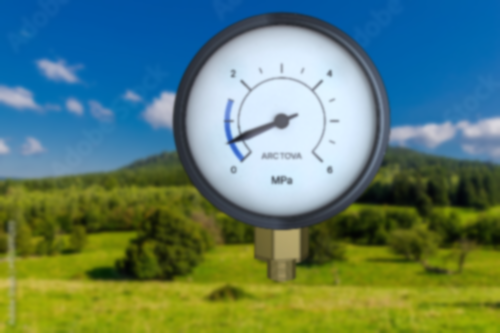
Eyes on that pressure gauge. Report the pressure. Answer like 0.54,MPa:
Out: 0.5,MPa
